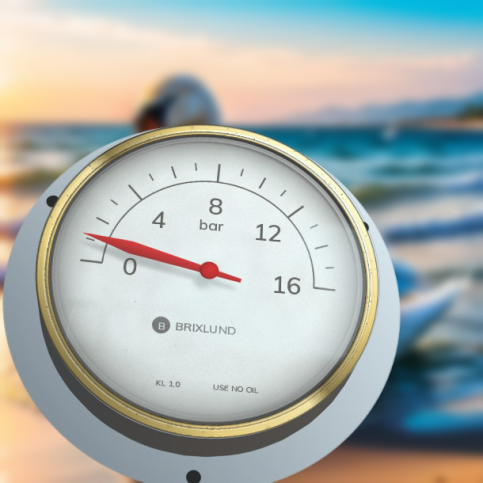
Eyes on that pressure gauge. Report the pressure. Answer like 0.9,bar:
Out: 1,bar
